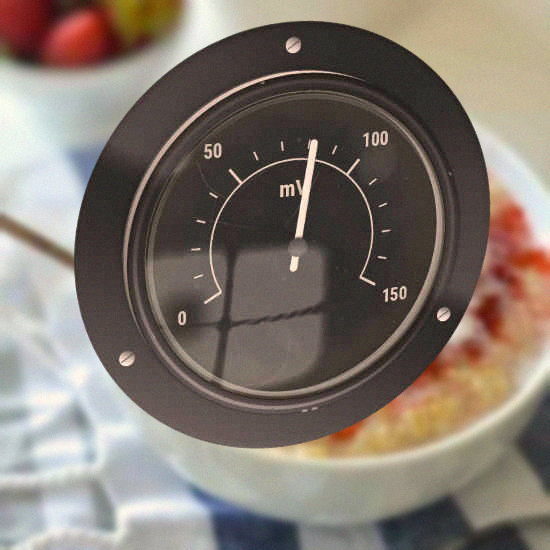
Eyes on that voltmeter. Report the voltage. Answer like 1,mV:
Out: 80,mV
